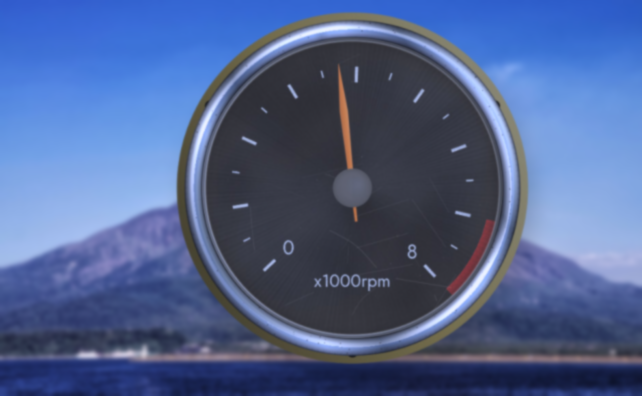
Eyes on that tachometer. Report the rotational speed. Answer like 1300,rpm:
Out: 3750,rpm
